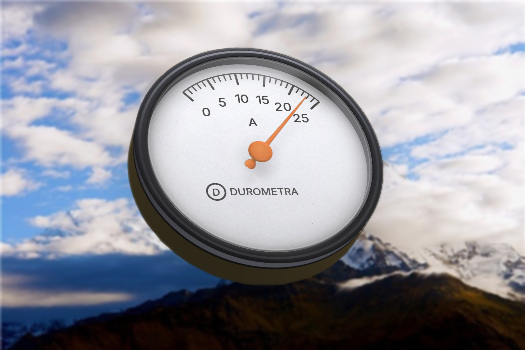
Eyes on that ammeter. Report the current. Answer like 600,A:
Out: 23,A
